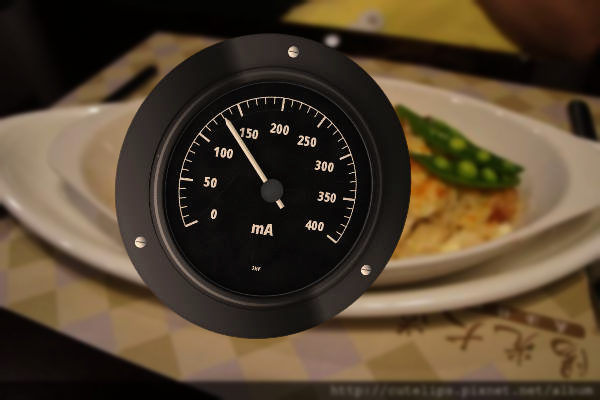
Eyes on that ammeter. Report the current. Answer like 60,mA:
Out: 130,mA
